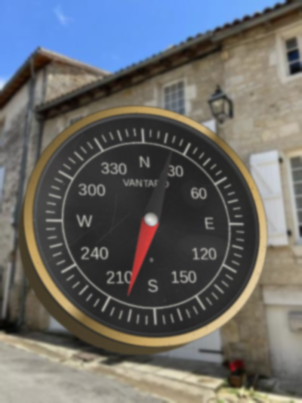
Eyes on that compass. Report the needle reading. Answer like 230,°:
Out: 200,°
